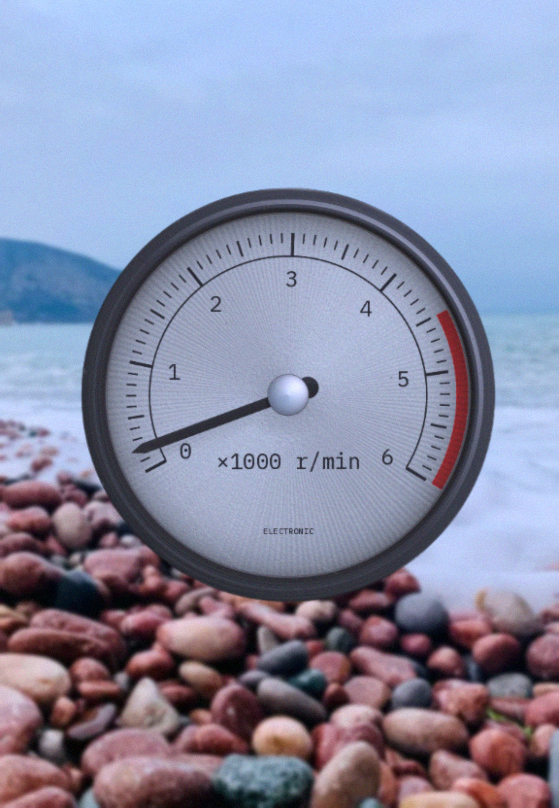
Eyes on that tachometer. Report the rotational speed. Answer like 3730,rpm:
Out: 200,rpm
